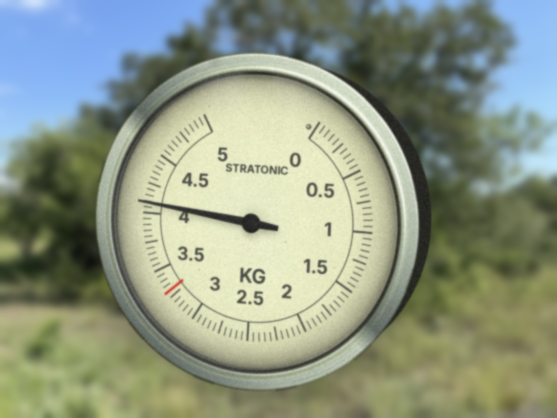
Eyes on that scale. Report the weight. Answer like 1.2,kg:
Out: 4.1,kg
